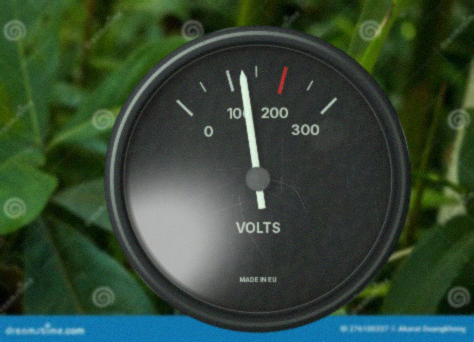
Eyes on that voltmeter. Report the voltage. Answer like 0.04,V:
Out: 125,V
